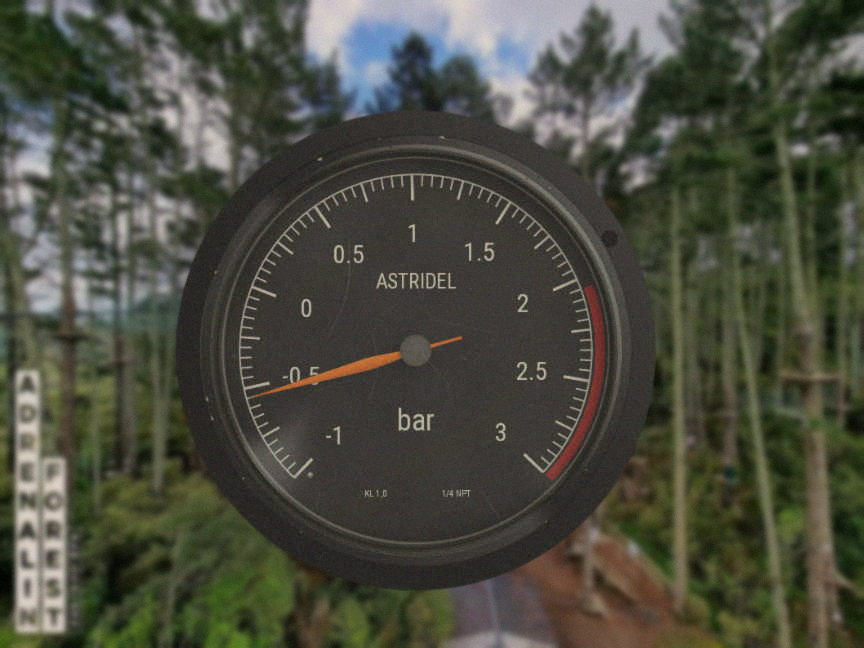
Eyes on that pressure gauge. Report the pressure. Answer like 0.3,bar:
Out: -0.55,bar
